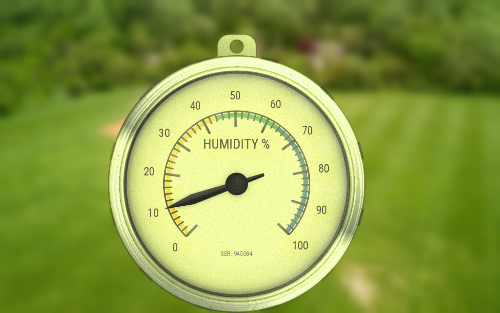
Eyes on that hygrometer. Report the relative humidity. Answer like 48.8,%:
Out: 10,%
